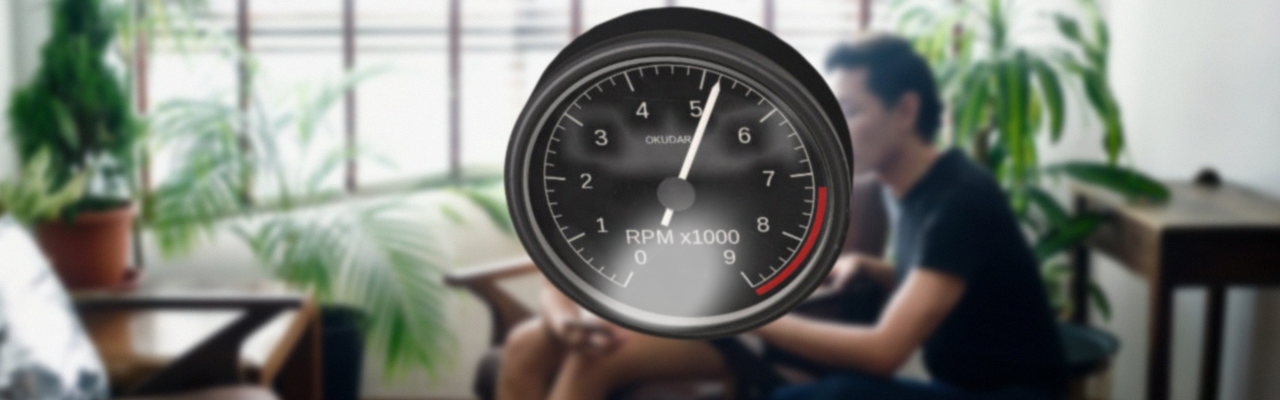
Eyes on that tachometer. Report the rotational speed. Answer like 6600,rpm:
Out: 5200,rpm
